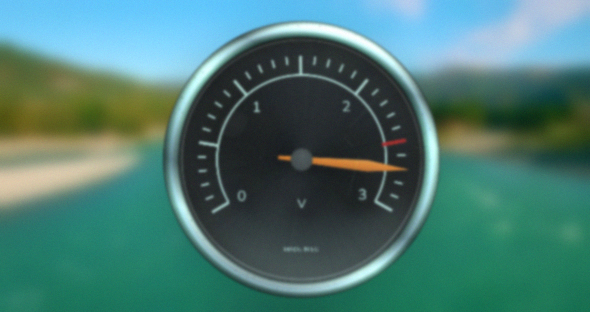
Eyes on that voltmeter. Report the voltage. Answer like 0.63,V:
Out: 2.7,V
